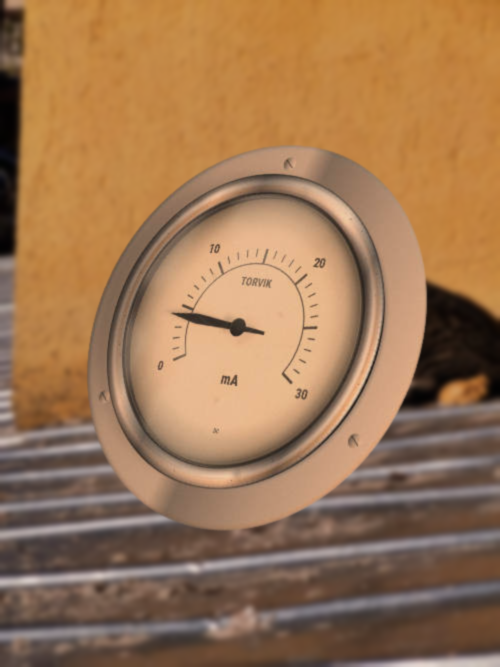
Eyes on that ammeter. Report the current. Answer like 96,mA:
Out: 4,mA
